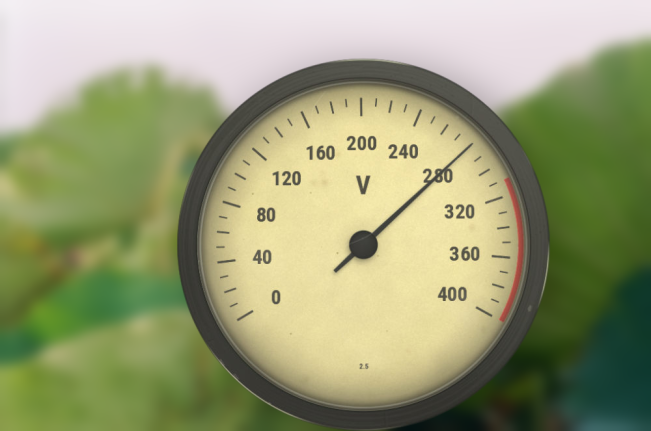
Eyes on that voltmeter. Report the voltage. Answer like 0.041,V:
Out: 280,V
